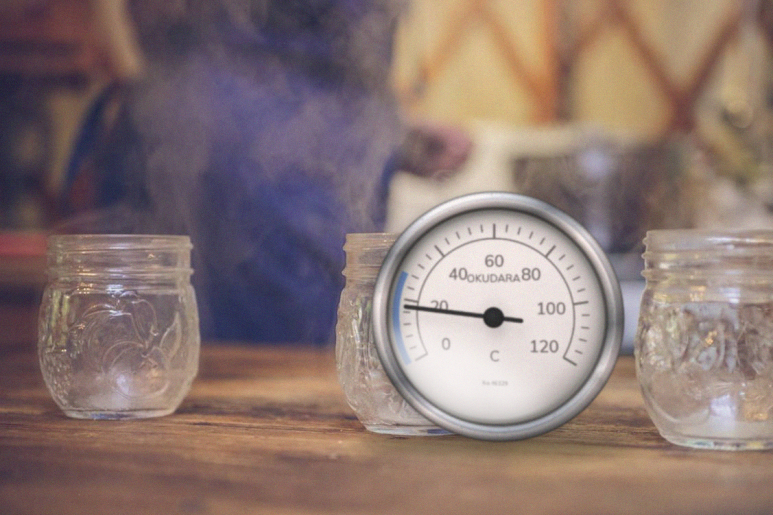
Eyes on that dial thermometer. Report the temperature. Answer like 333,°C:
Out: 18,°C
